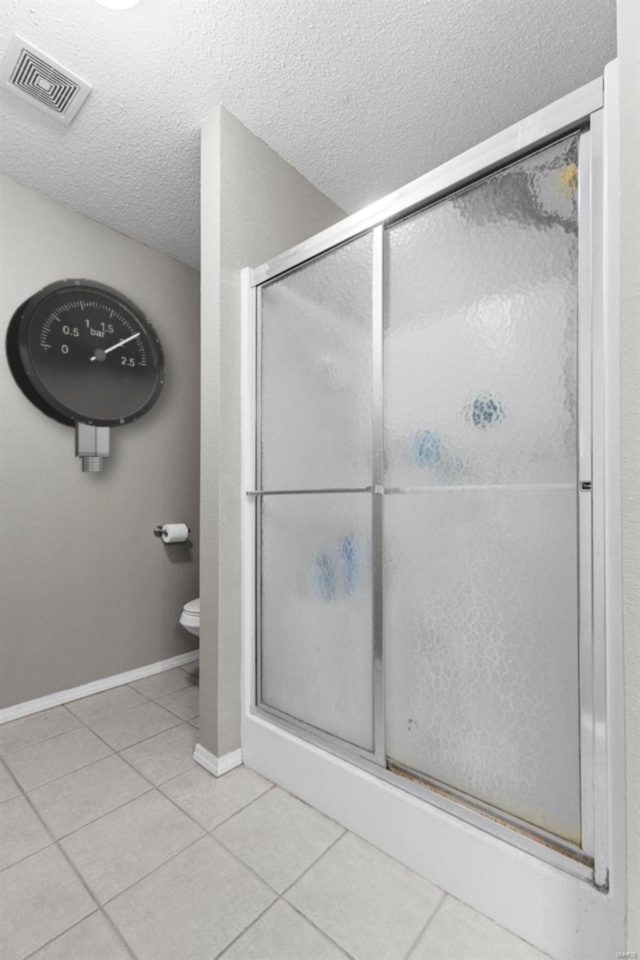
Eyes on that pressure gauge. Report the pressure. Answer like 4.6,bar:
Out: 2,bar
